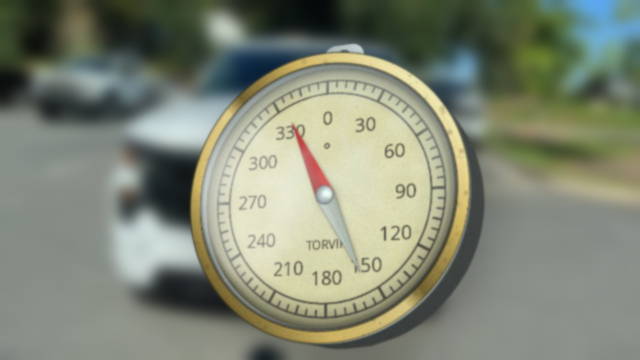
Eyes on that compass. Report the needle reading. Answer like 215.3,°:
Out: 335,°
